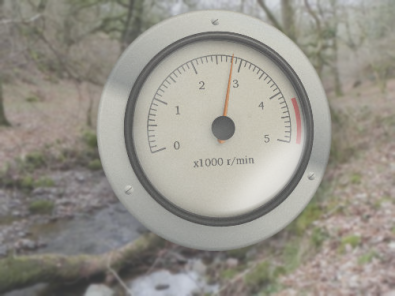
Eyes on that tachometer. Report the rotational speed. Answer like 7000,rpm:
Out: 2800,rpm
